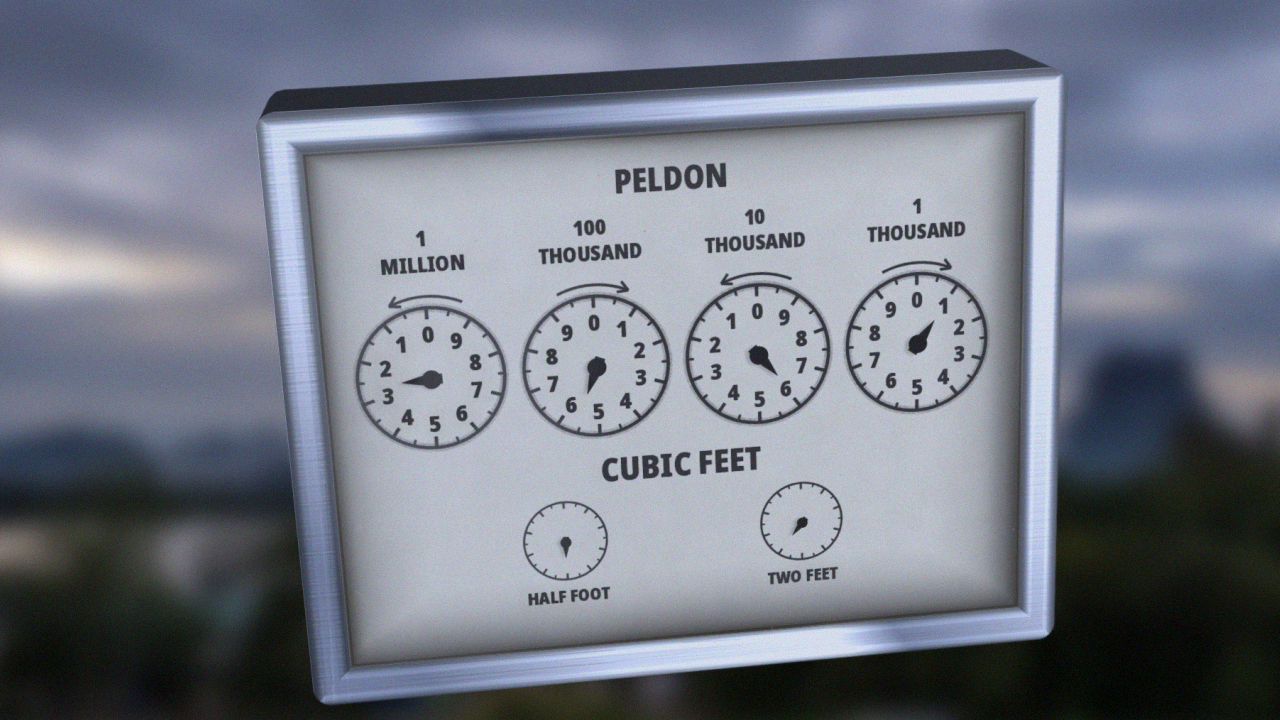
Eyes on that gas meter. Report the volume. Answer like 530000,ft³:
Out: 256100,ft³
